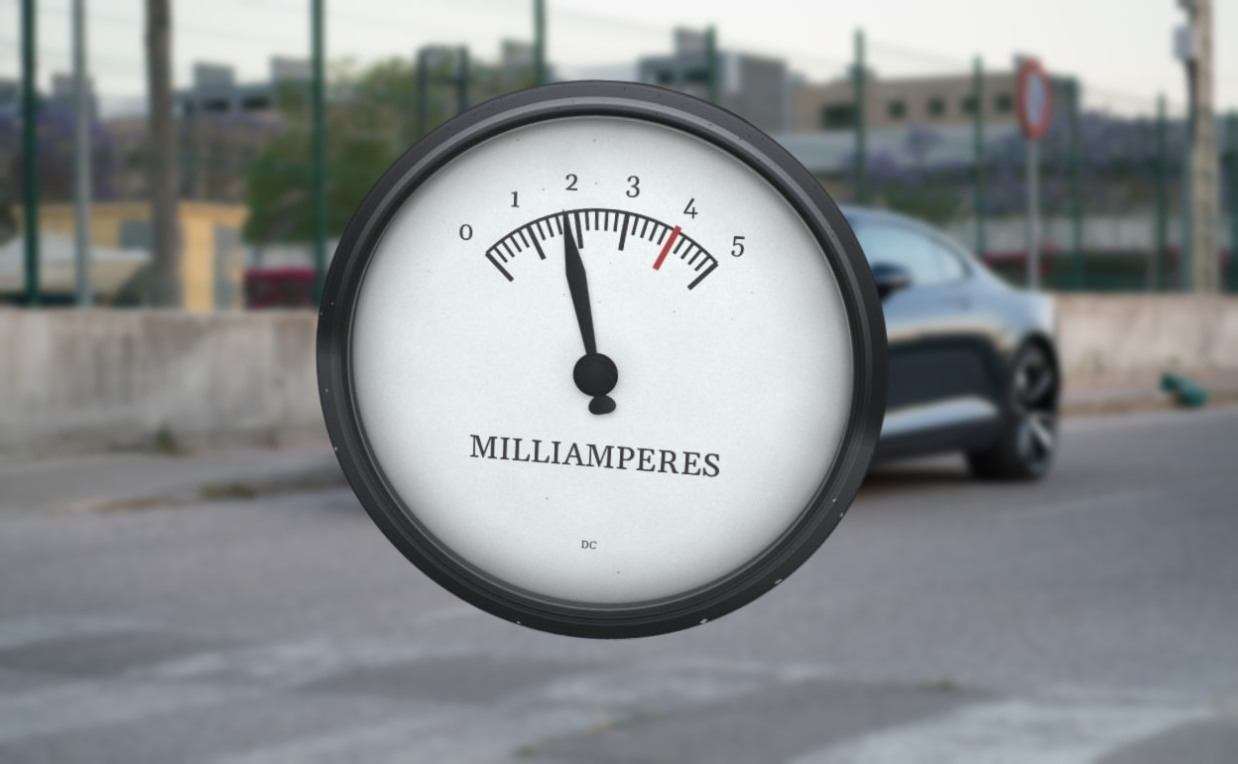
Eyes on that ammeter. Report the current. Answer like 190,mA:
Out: 1.8,mA
